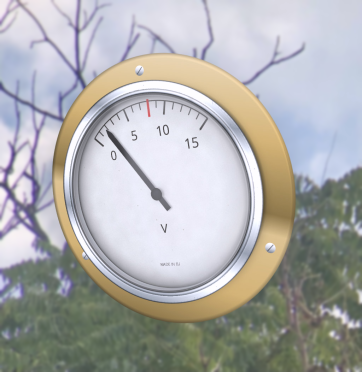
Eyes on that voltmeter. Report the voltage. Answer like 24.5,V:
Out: 2,V
